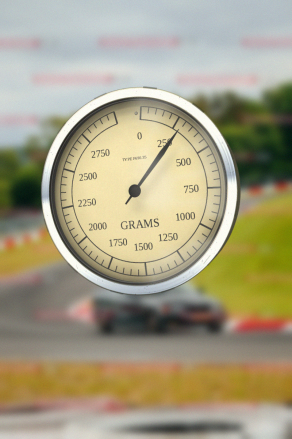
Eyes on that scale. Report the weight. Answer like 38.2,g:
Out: 300,g
